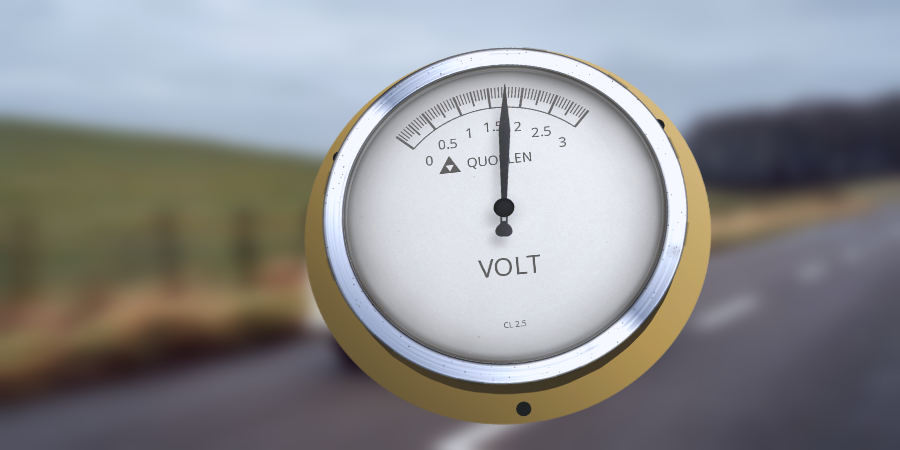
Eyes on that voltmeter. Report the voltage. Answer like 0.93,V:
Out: 1.75,V
